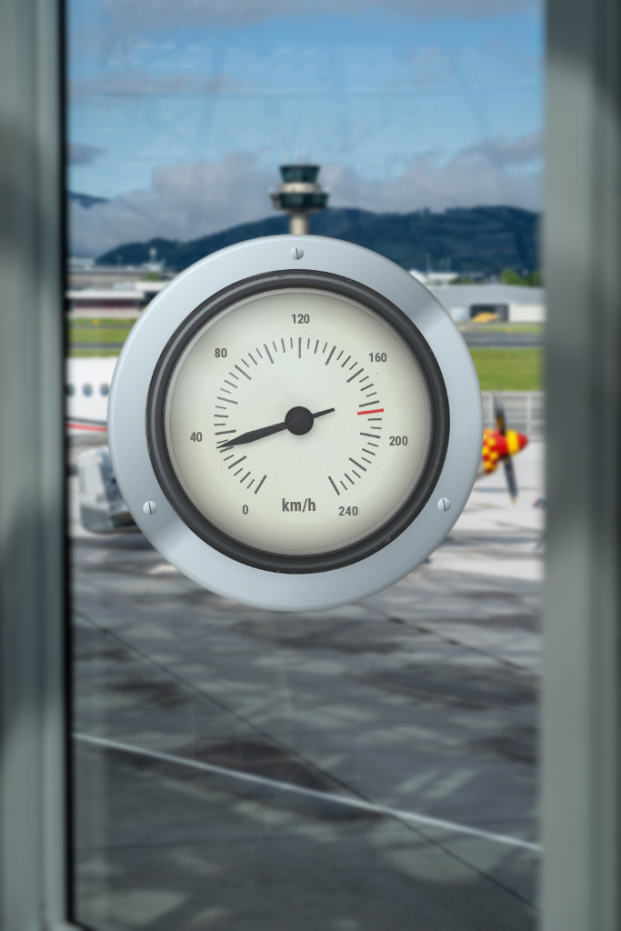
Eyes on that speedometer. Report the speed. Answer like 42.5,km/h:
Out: 32.5,km/h
